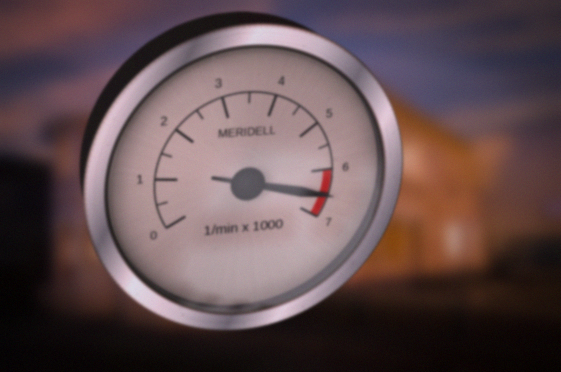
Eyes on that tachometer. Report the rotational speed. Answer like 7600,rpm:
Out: 6500,rpm
